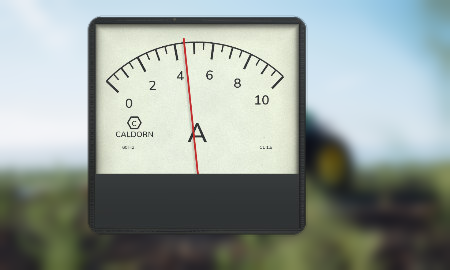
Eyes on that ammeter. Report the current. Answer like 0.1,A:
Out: 4.5,A
